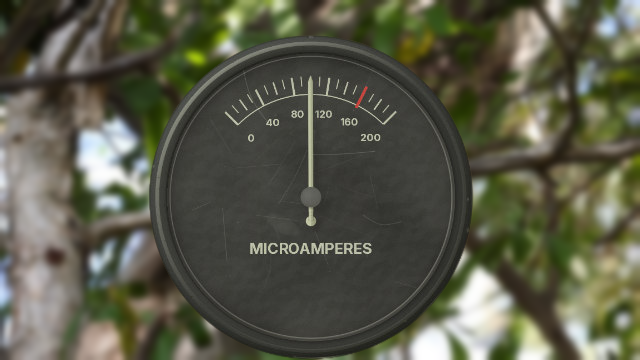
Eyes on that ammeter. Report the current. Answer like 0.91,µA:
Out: 100,µA
